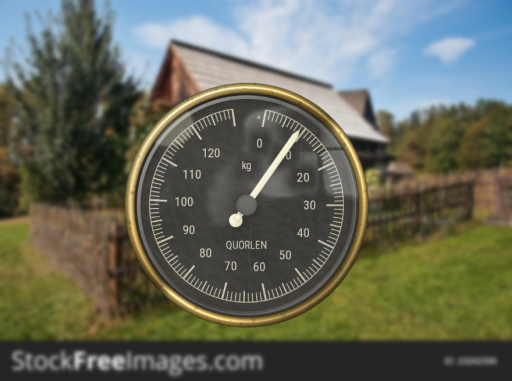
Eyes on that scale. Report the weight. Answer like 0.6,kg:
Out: 9,kg
